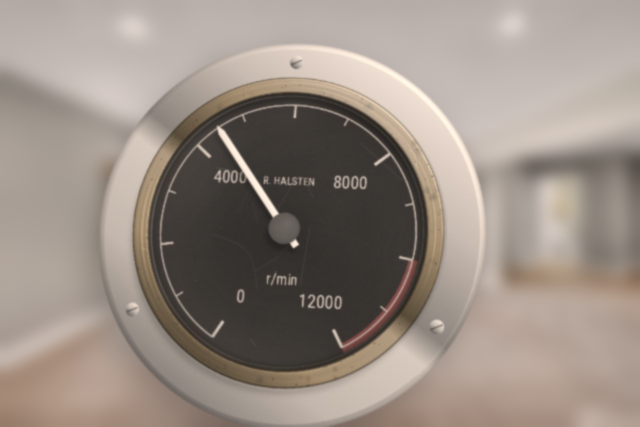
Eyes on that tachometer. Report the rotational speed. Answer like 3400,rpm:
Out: 4500,rpm
